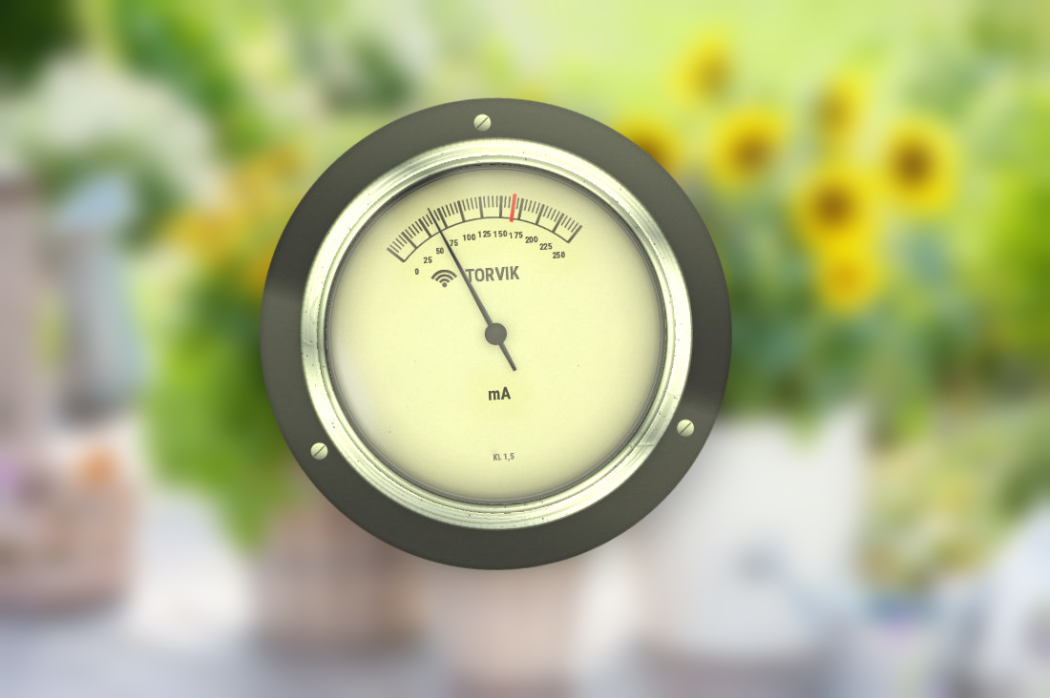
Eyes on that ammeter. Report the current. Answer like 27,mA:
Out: 65,mA
